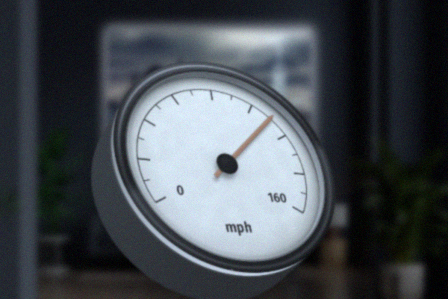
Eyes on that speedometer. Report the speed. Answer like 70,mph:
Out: 110,mph
